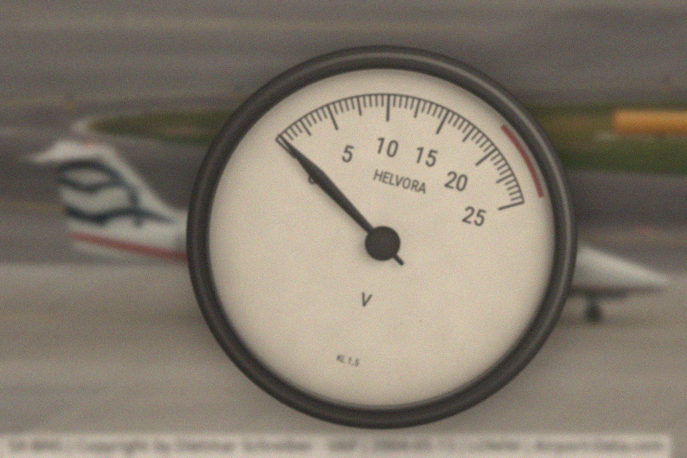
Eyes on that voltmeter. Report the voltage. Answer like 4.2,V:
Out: 0.5,V
